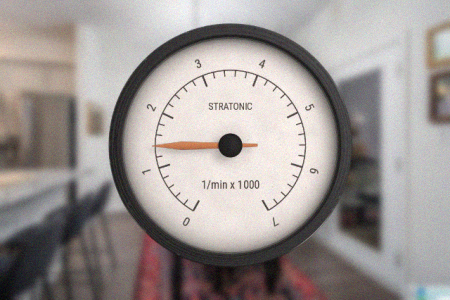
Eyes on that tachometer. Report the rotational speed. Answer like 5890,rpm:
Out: 1400,rpm
